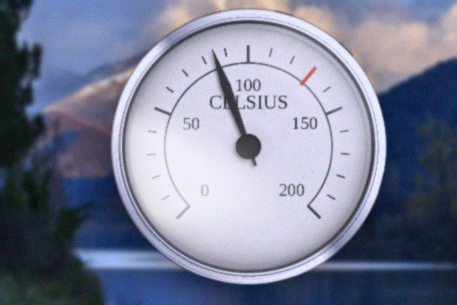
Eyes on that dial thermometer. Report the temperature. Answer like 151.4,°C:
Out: 85,°C
